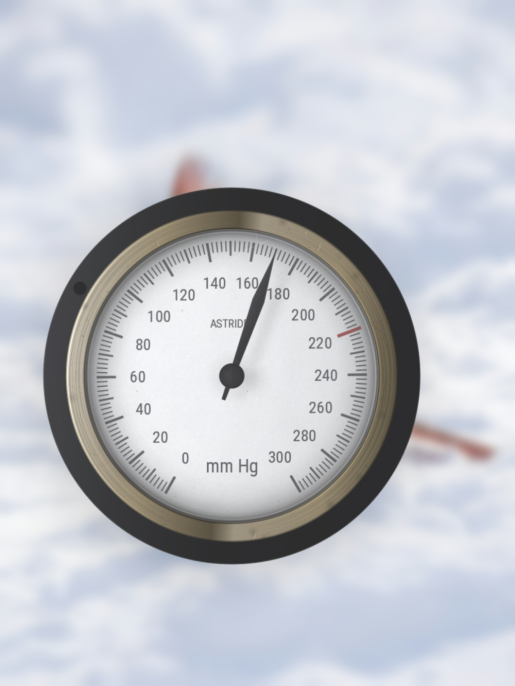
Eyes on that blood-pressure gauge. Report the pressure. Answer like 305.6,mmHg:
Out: 170,mmHg
